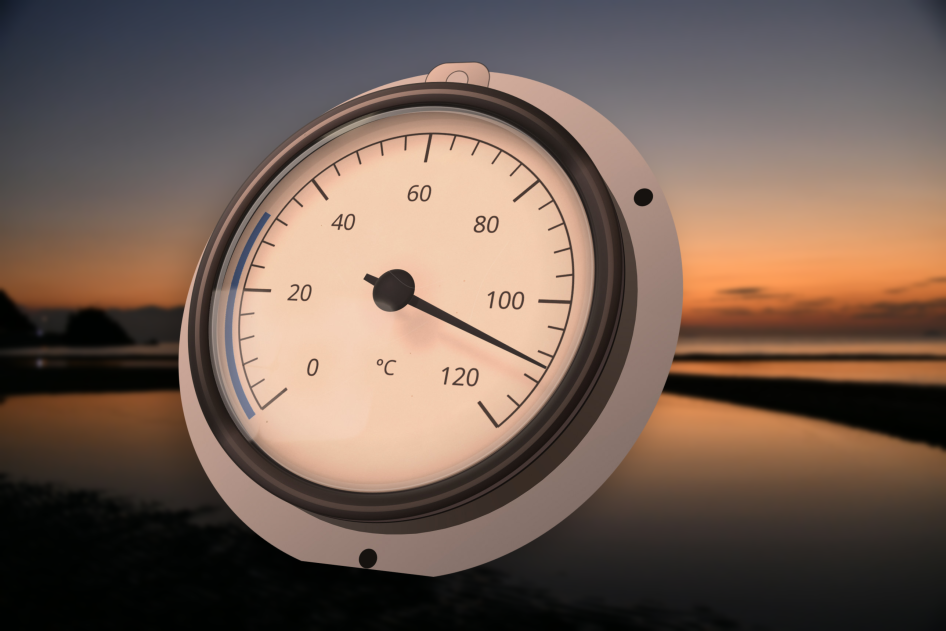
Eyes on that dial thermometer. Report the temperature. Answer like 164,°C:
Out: 110,°C
